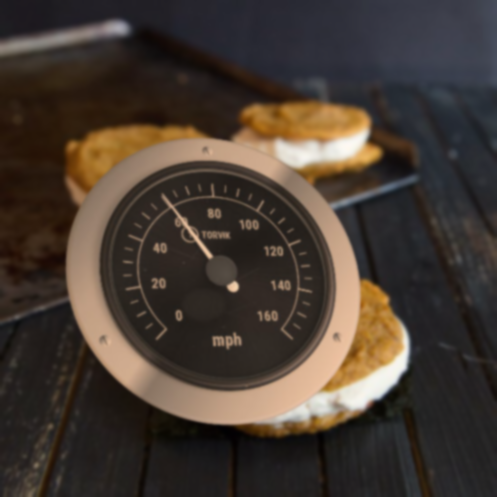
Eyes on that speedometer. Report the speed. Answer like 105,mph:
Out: 60,mph
